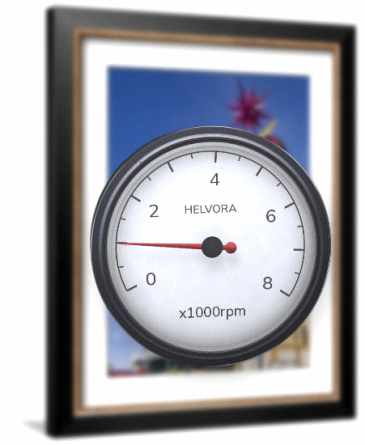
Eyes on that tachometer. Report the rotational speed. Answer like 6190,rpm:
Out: 1000,rpm
